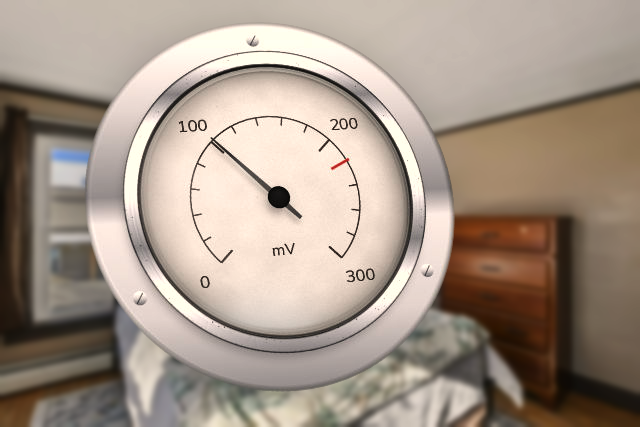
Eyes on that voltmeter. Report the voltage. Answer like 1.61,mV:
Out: 100,mV
